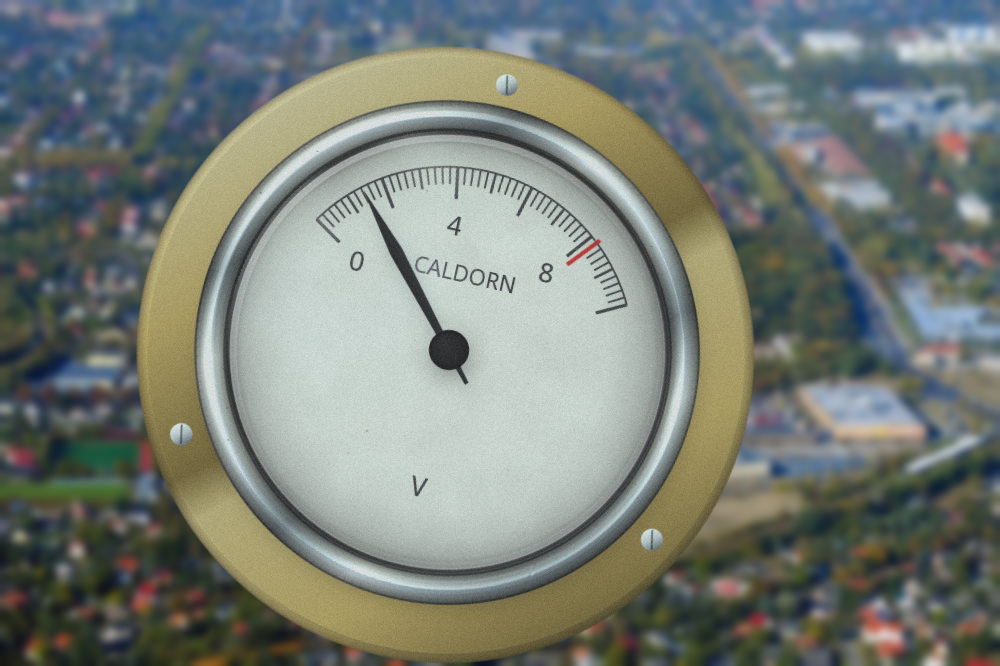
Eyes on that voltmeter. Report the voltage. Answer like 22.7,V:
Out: 1.4,V
